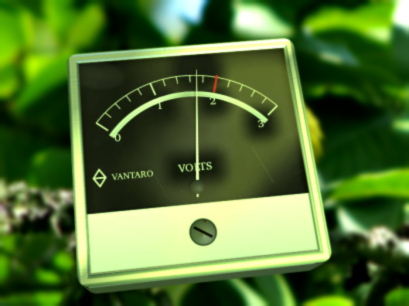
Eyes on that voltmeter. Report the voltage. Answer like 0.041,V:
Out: 1.7,V
